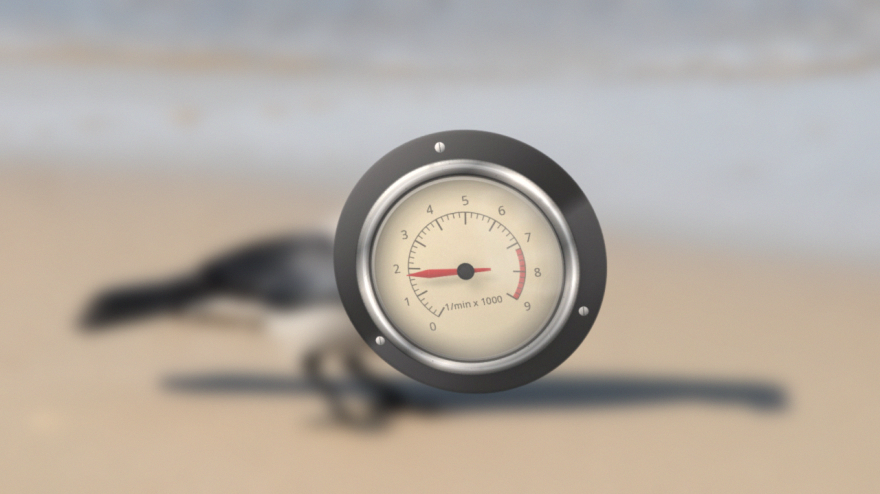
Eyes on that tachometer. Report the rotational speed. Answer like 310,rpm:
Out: 1800,rpm
